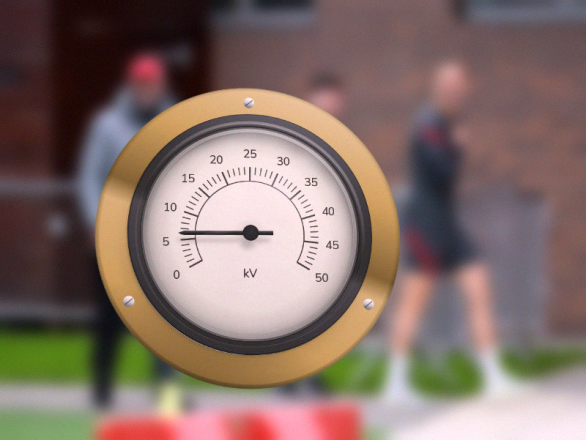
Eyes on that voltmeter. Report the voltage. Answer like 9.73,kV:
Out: 6,kV
